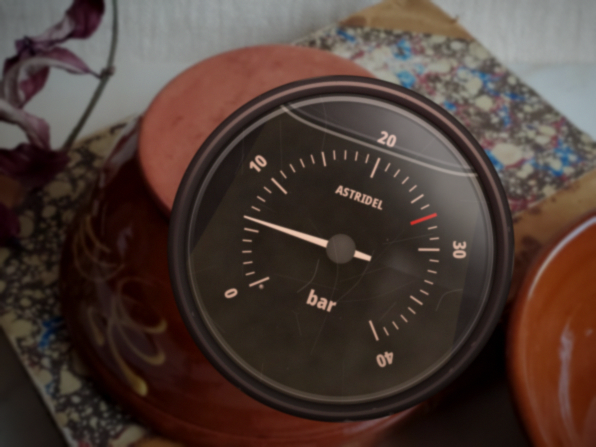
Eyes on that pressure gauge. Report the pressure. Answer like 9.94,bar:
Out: 6,bar
